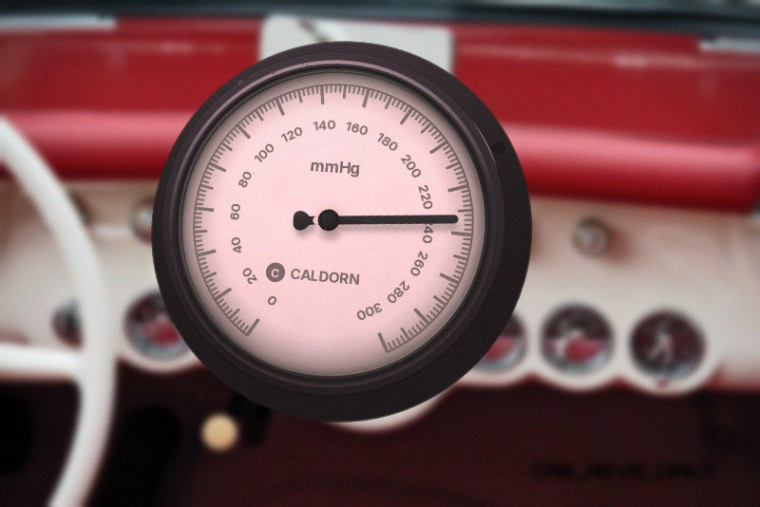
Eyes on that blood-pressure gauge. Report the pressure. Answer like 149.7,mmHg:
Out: 234,mmHg
